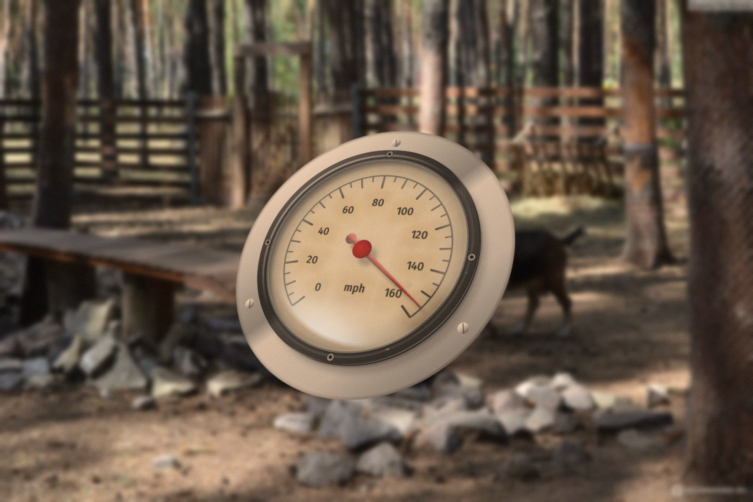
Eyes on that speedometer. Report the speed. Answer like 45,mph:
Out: 155,mph
